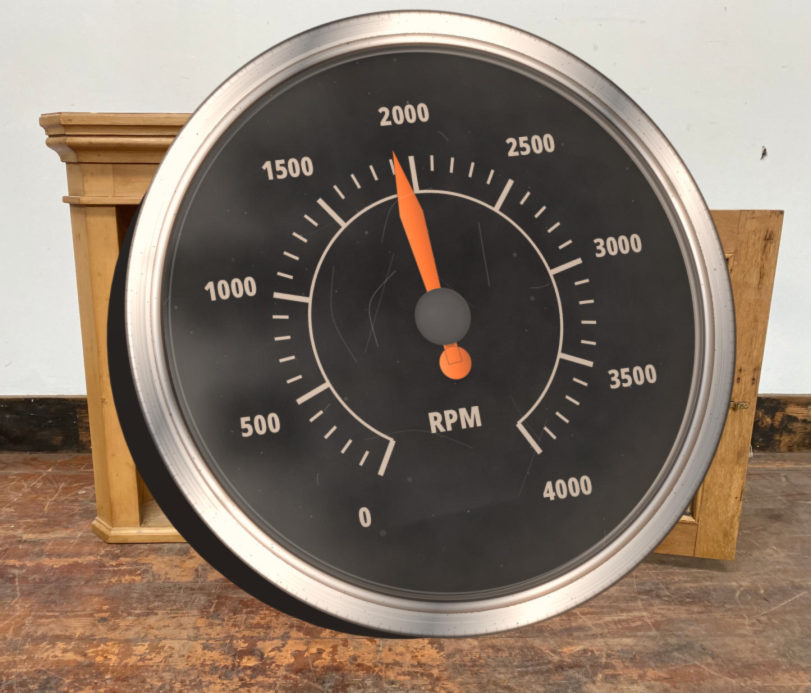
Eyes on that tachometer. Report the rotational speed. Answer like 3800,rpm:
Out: 1900,rpm
